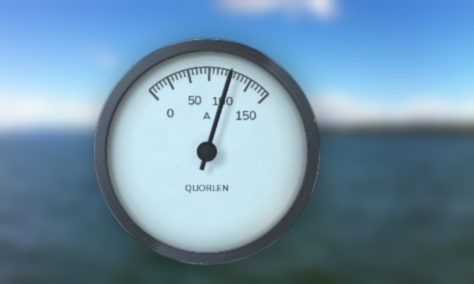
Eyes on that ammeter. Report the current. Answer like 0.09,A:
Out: 100,A
